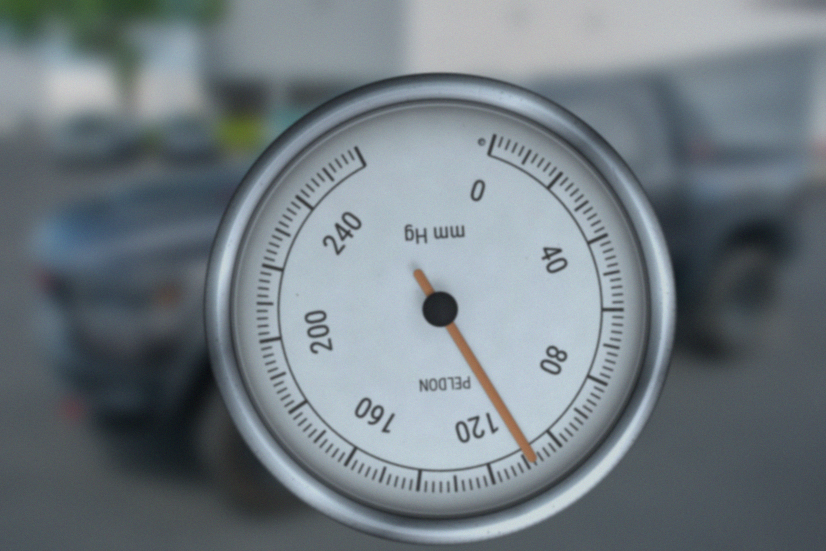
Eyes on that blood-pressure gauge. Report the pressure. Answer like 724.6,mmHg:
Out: 108,mmHg
